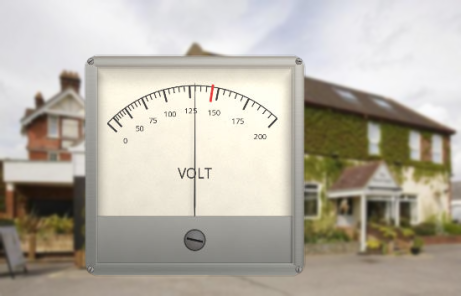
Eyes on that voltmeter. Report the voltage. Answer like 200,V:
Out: 130,V
